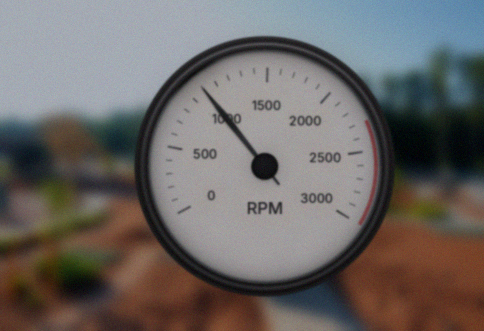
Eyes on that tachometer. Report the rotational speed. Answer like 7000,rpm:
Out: 1000,rpm
